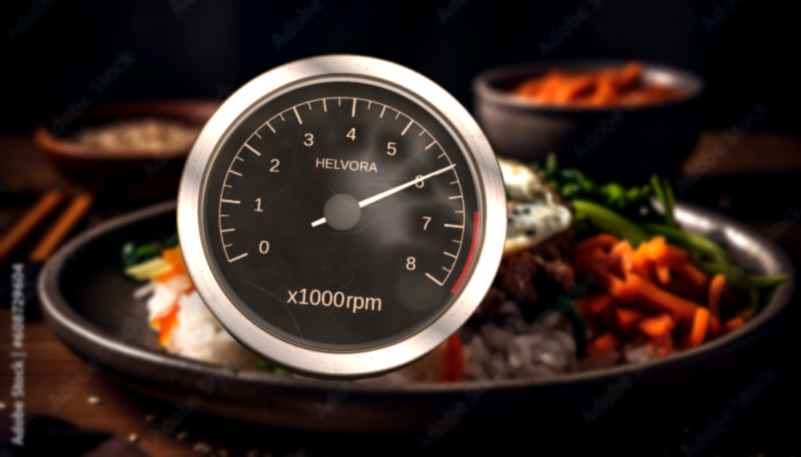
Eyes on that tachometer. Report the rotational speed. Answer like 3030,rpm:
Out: 6000,rpm
